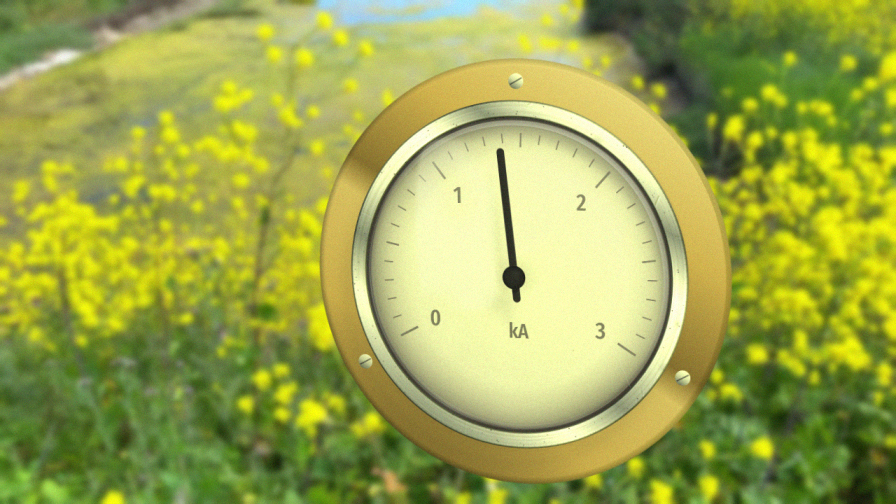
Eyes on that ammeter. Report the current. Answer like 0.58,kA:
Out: 1.4,kA
